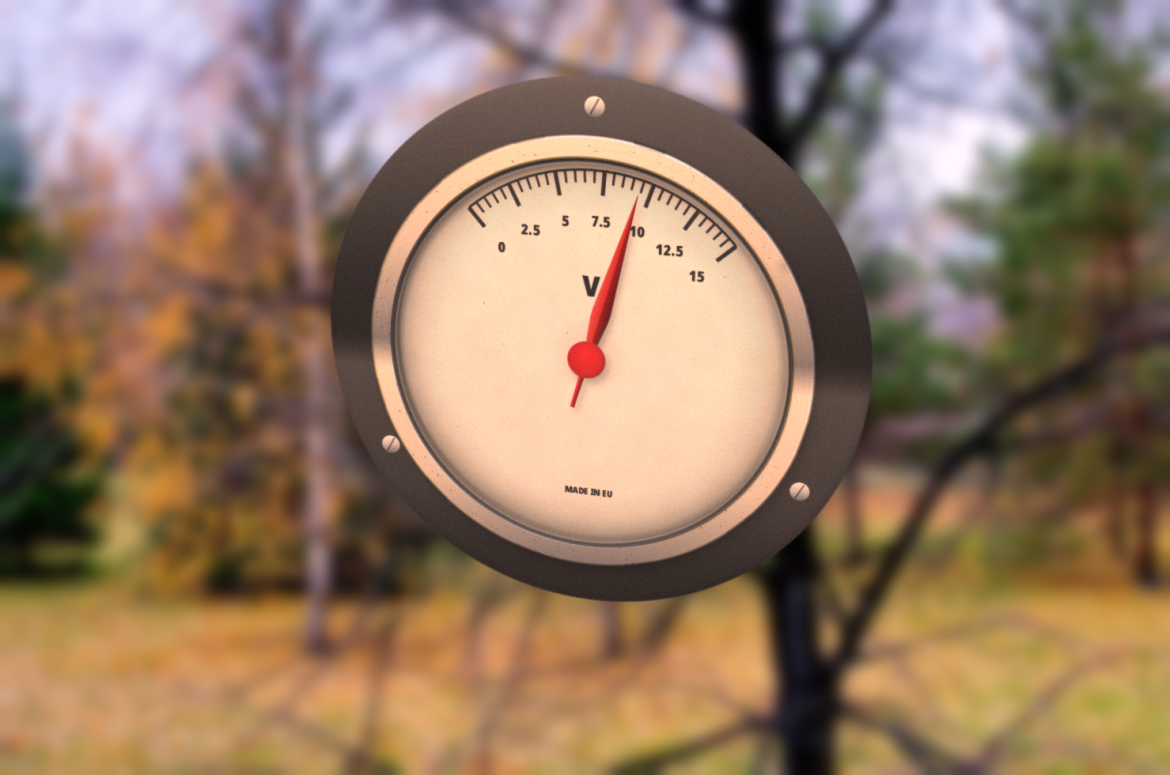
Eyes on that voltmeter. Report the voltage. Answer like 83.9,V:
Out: 9.5,V
